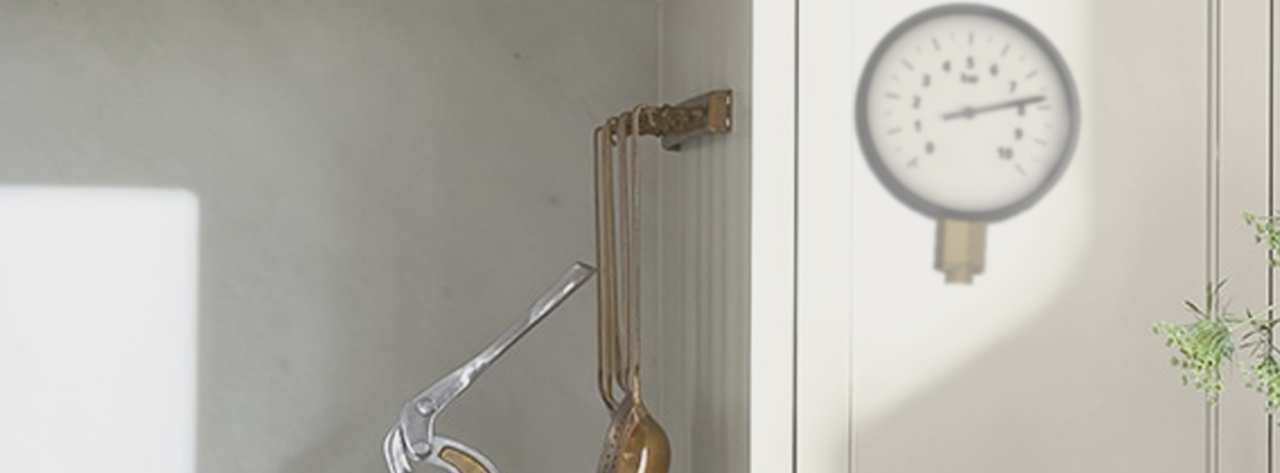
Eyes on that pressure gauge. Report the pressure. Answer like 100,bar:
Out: 7.75,bar
